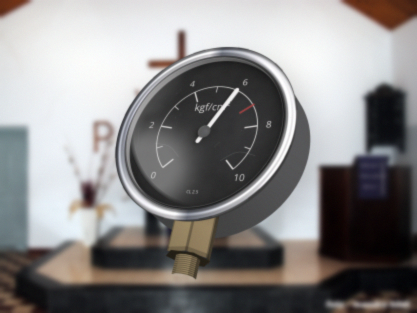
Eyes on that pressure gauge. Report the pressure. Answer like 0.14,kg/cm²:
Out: 6,kg/cm²
